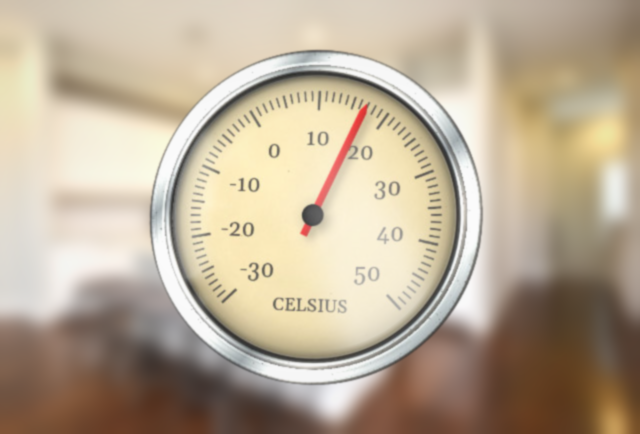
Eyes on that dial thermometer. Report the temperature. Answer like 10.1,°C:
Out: 17,°C
